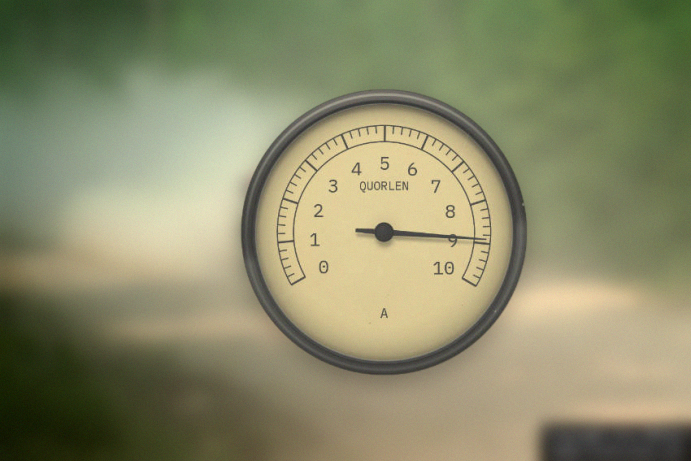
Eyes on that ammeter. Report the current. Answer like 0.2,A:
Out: 8.9,A
